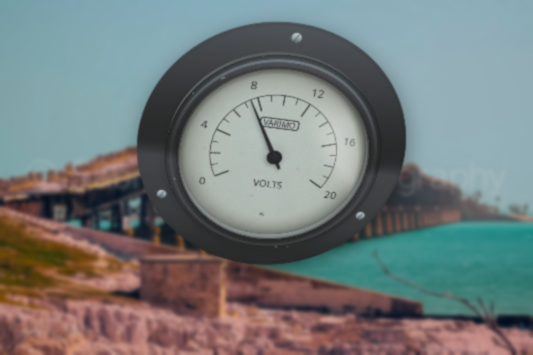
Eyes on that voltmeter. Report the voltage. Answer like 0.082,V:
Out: 7.5,V
